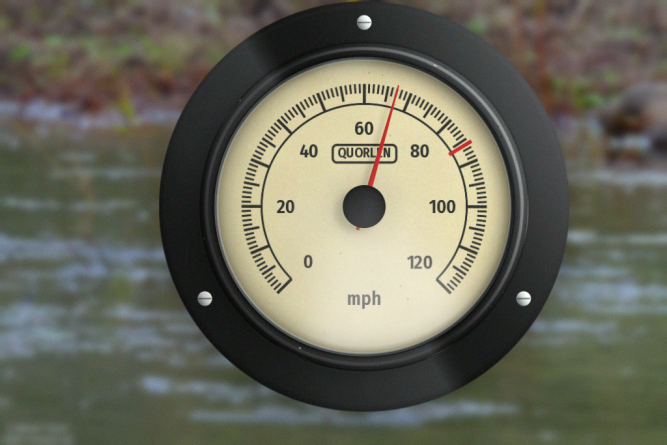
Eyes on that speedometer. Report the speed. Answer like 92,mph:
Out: 67,mph
